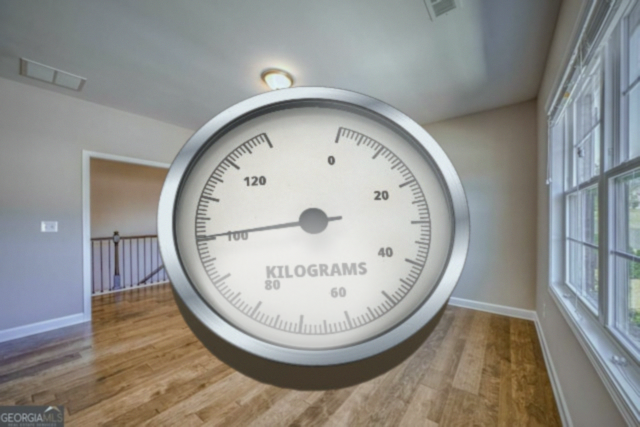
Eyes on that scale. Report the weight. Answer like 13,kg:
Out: 100,kg
